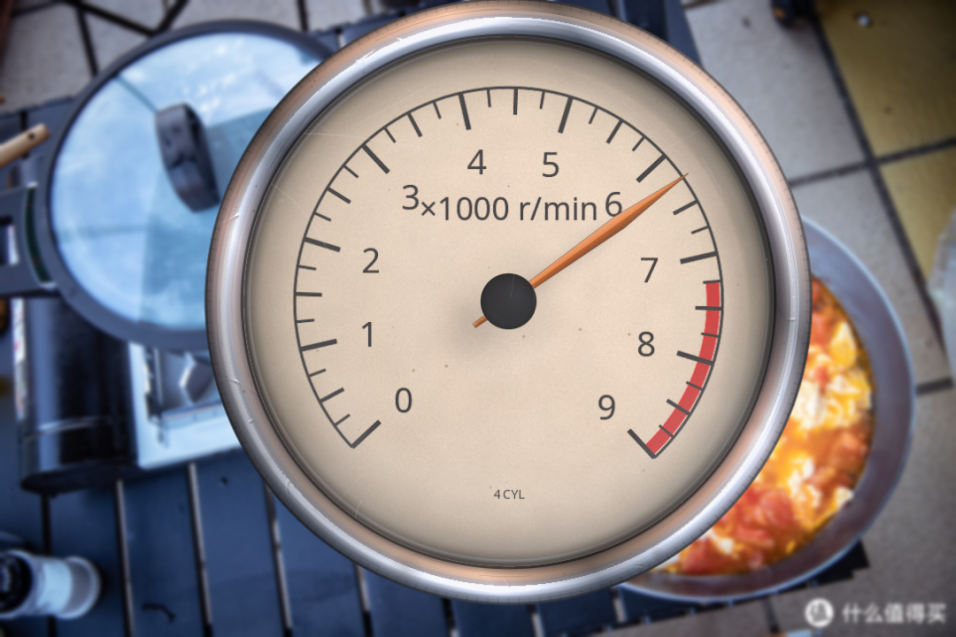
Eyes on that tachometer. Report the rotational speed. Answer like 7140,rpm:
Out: 6250,rpm
